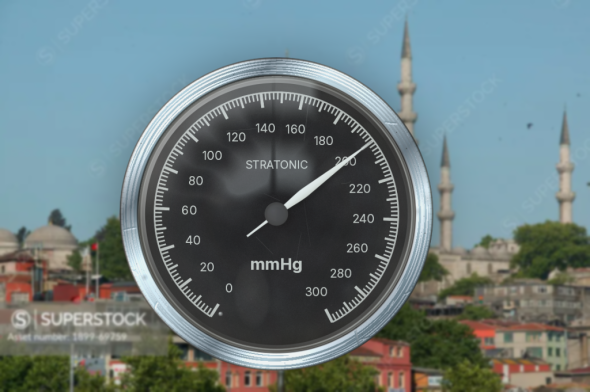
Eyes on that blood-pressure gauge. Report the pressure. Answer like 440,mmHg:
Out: 200,mmHg
